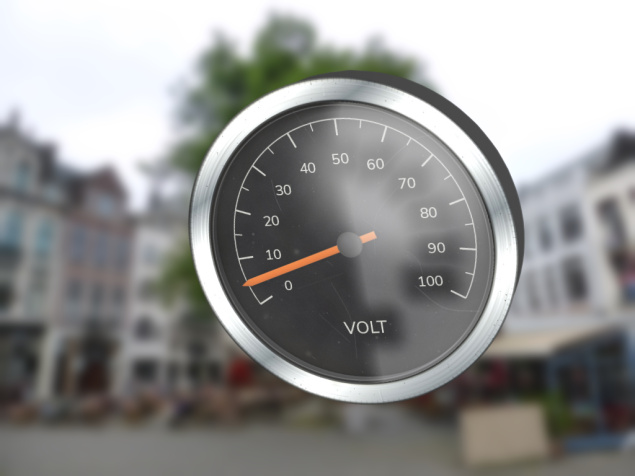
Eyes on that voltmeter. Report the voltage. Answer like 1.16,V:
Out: 5,V
